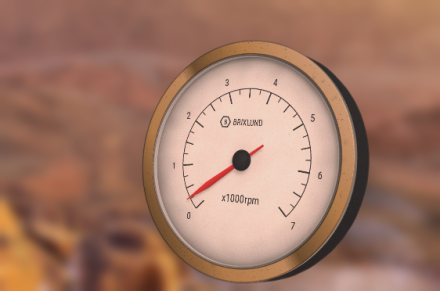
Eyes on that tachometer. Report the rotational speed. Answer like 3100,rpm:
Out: 250,rpm
